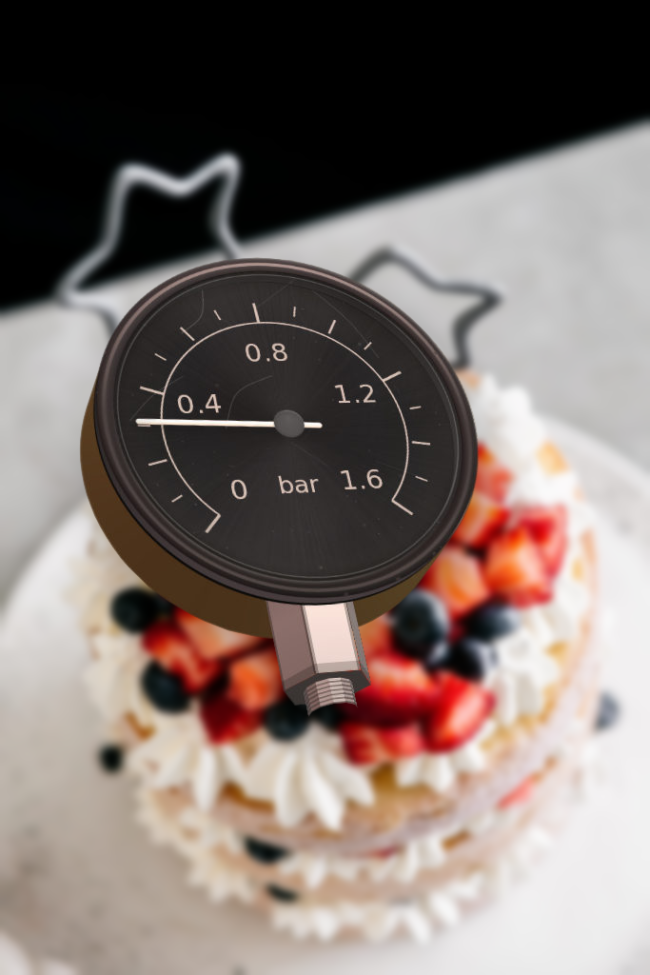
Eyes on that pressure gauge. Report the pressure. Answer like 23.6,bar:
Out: 0.3,bar
